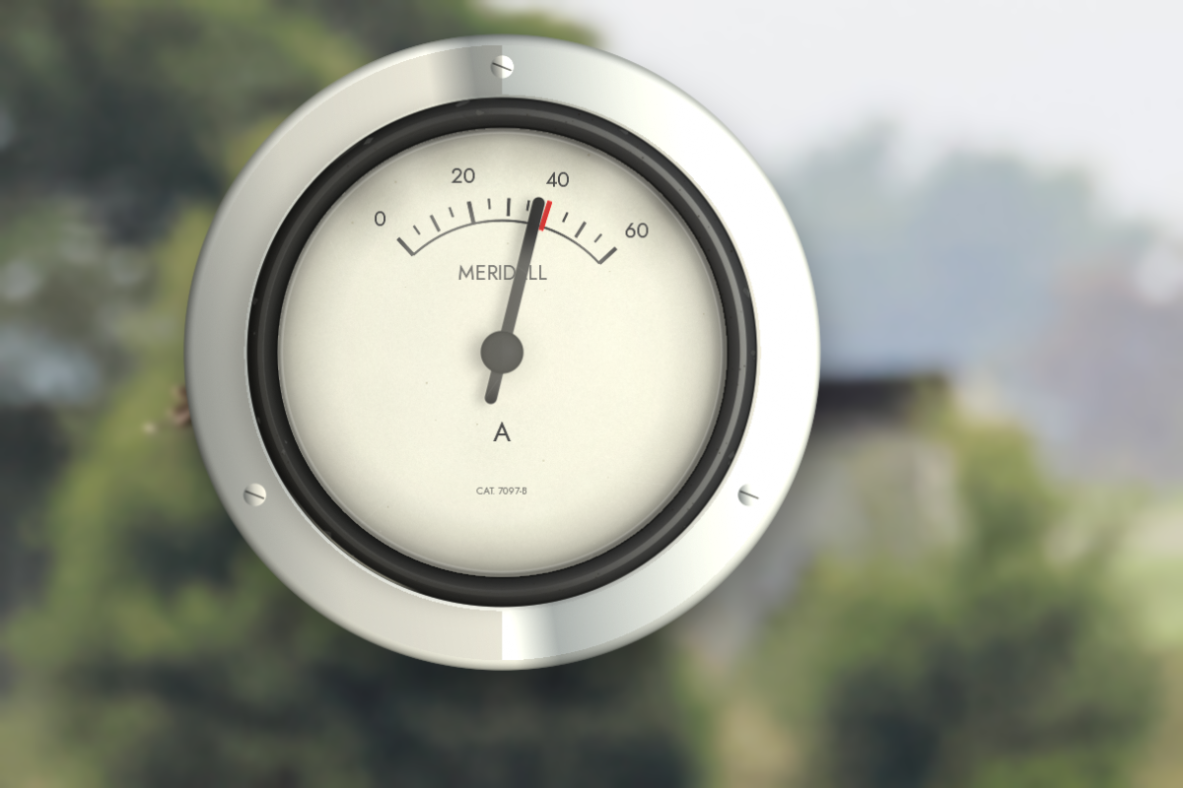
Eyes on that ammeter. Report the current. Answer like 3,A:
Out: 37.5,A
